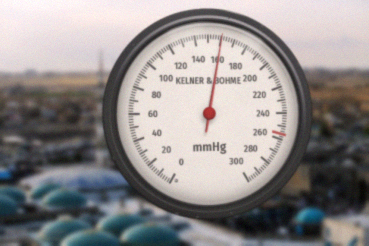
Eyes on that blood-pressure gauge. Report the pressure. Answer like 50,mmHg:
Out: 160,mmHg
